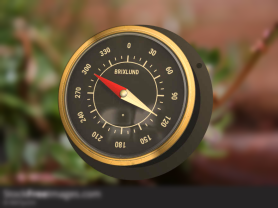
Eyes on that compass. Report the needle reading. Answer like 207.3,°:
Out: 300,°
